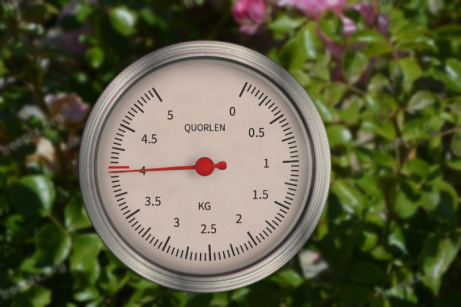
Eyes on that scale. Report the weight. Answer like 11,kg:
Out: 4,kg
